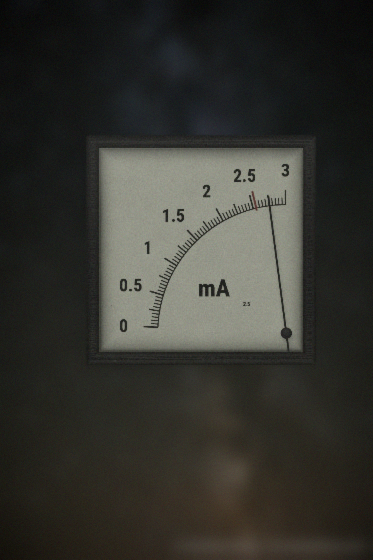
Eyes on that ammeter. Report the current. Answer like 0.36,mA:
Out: 2.75,mA
